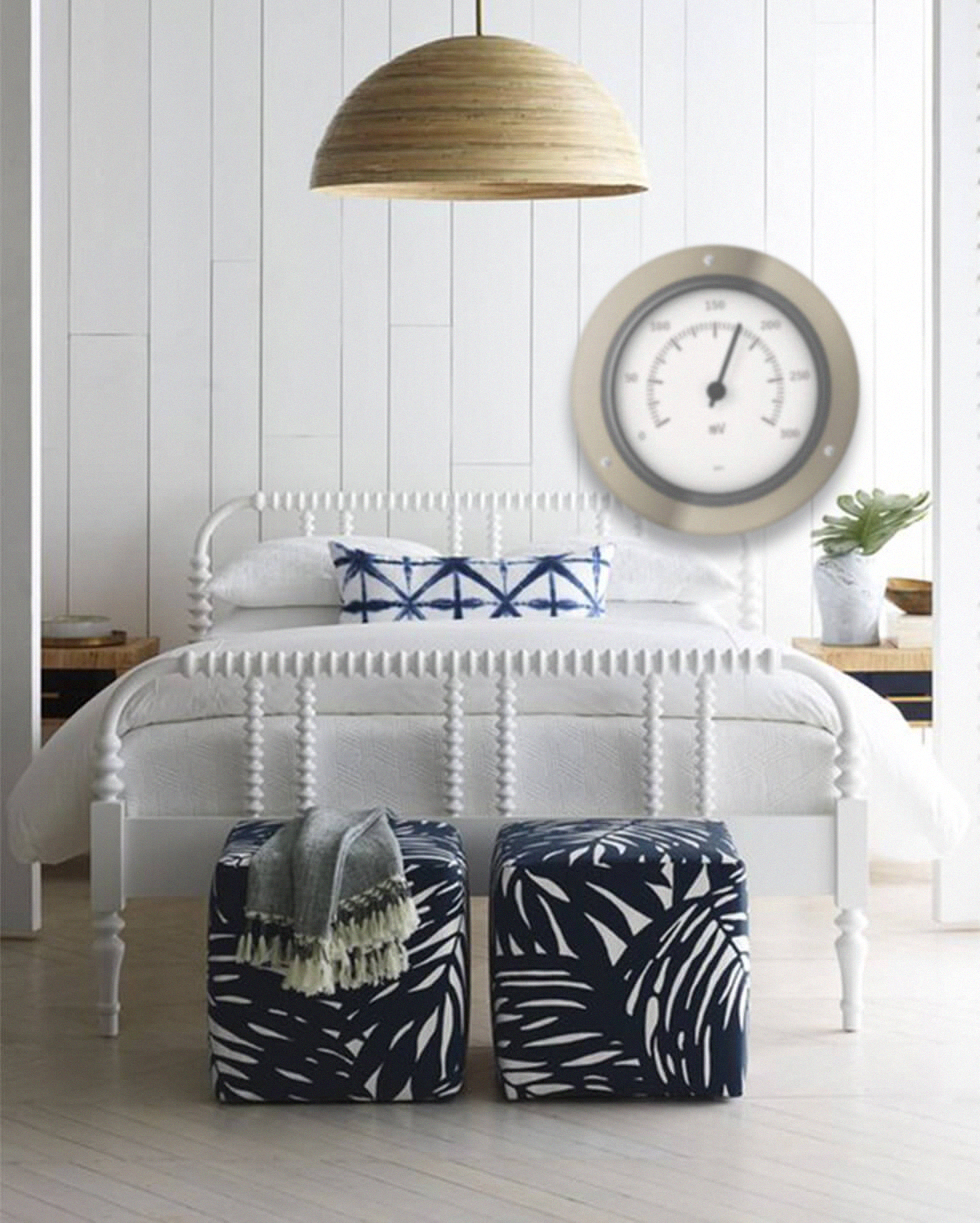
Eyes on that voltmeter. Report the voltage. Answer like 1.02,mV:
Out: 175,mV
